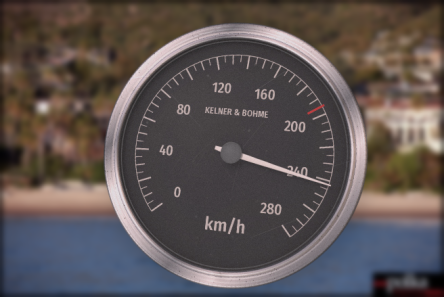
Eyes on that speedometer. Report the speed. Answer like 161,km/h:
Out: 242.5,km/h
